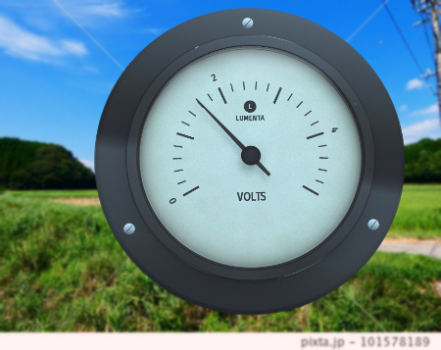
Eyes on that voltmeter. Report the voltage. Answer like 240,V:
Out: 1.6,V
